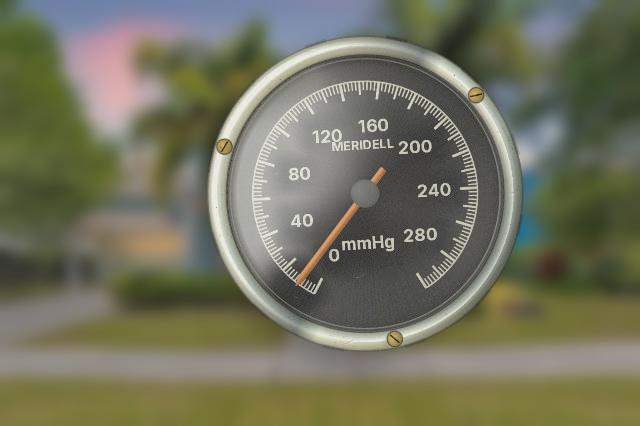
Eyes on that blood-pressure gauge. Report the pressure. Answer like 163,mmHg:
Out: 10,mmHg
